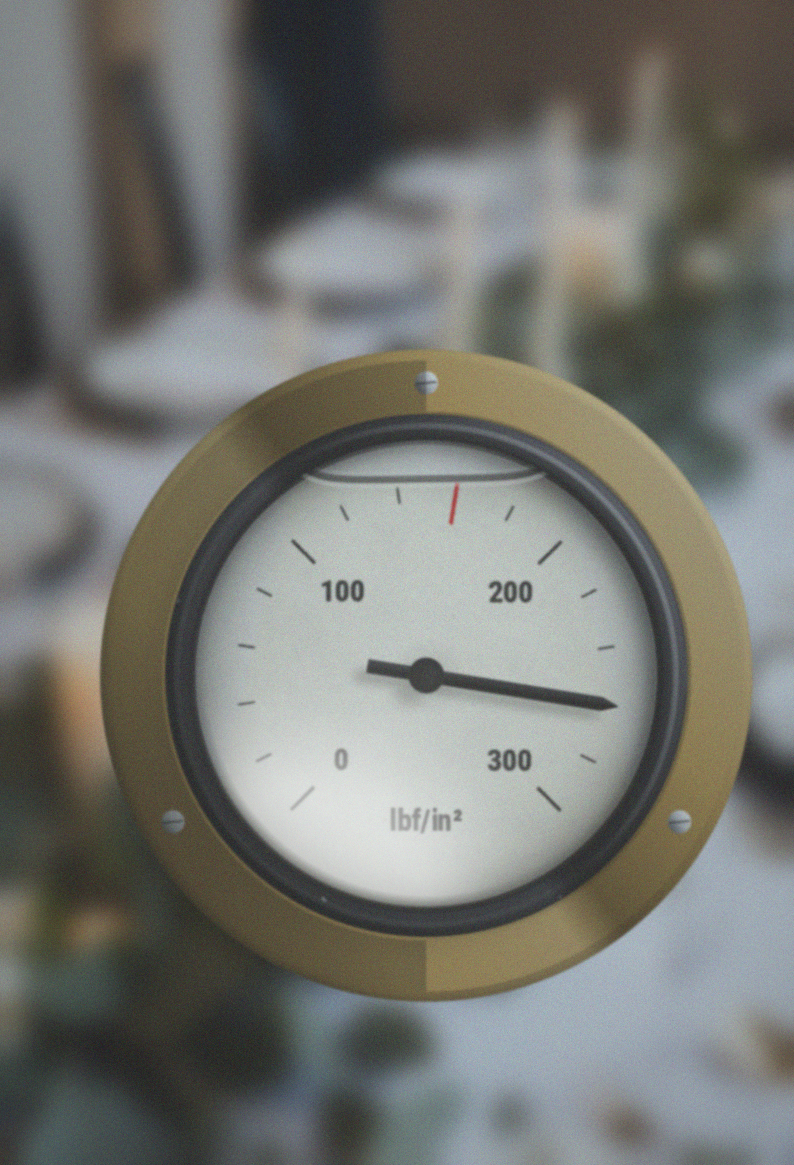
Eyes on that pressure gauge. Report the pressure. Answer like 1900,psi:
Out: 260,psi
